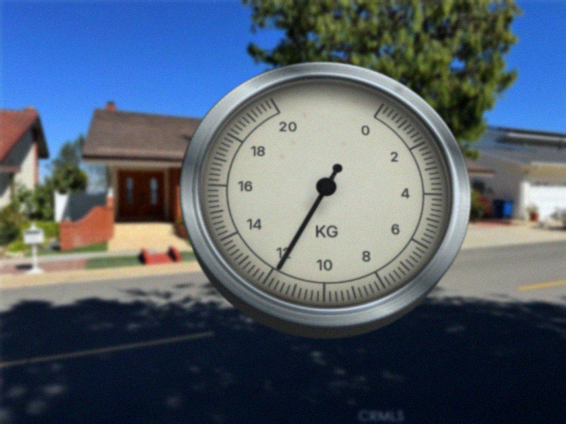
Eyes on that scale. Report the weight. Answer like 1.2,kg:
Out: 11.8,kg
